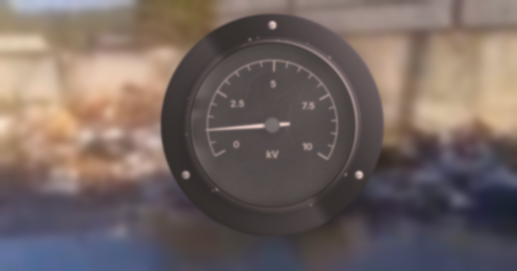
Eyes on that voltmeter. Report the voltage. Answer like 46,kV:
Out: 1,kV
